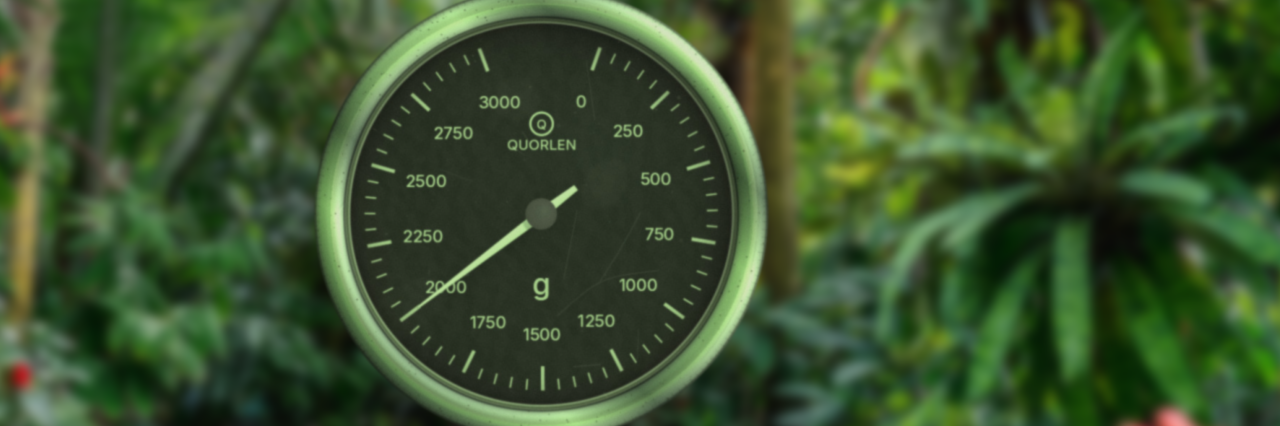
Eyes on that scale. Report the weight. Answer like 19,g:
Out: 2000,g
